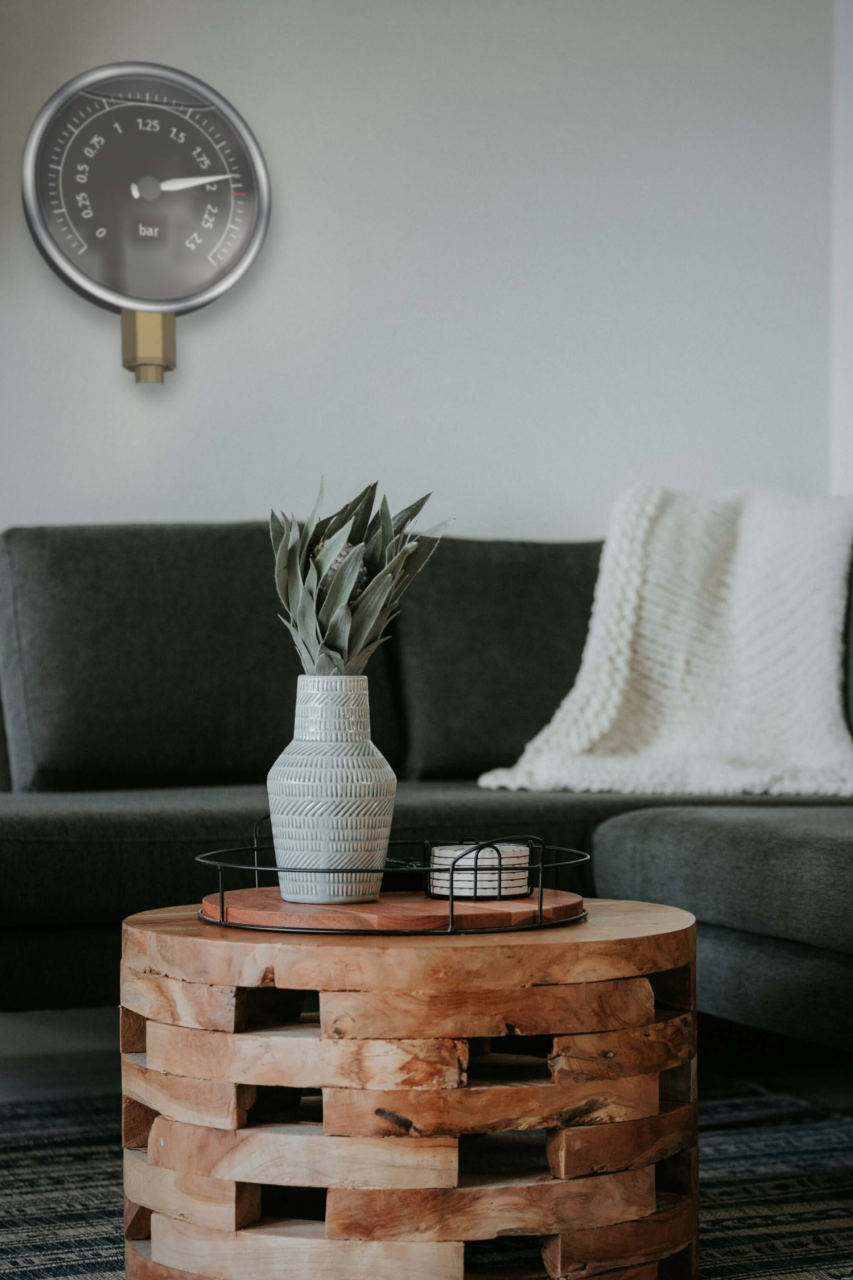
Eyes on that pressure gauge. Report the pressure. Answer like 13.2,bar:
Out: 1.95,bar
